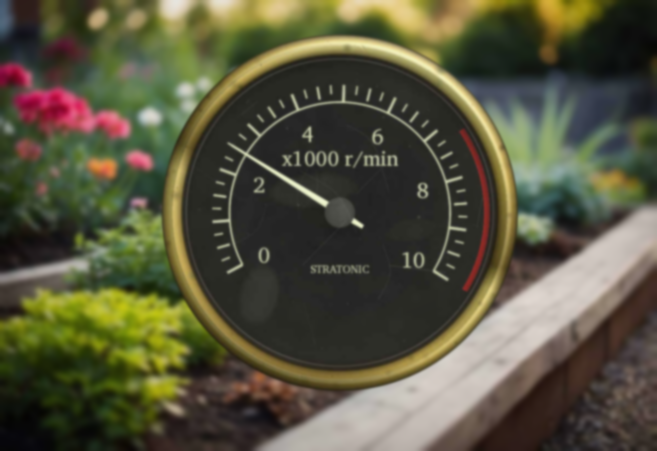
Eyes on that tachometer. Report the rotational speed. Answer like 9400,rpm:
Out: 2500,rpm
